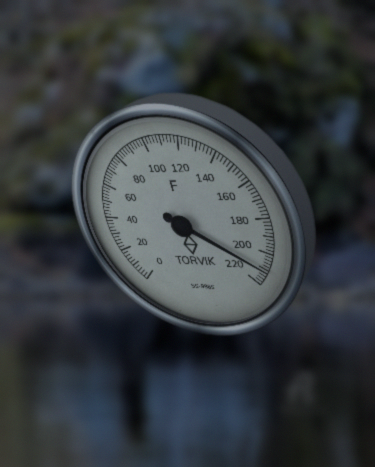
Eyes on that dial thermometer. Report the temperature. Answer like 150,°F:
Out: 210,°F
